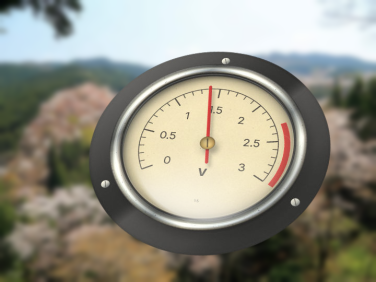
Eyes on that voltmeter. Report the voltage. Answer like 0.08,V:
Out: 1.4,V
